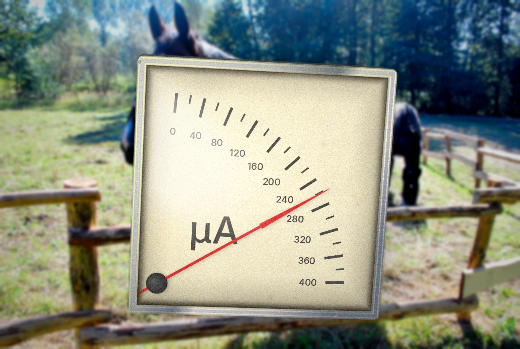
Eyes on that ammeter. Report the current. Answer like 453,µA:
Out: 260,µA
